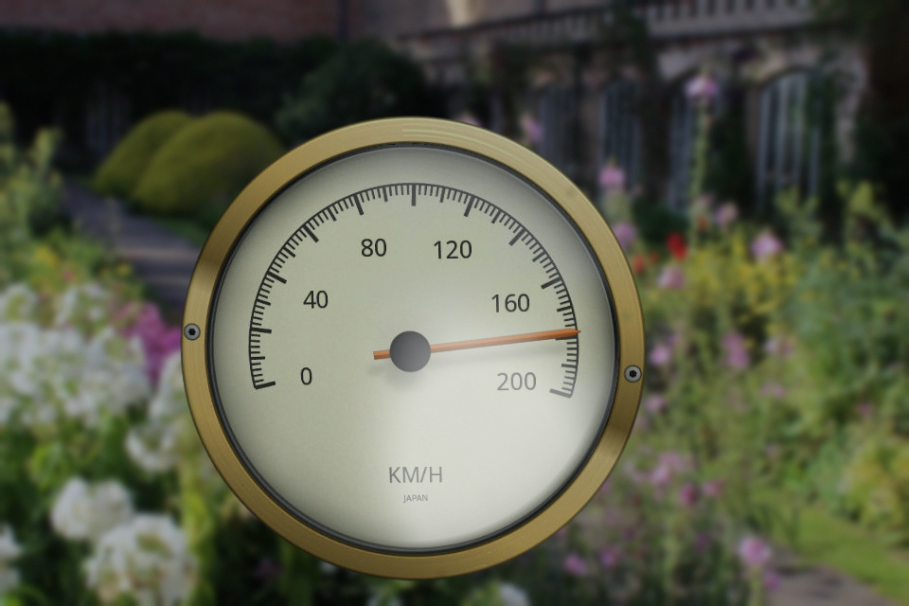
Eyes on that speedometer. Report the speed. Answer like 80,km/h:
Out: 178,km/h
